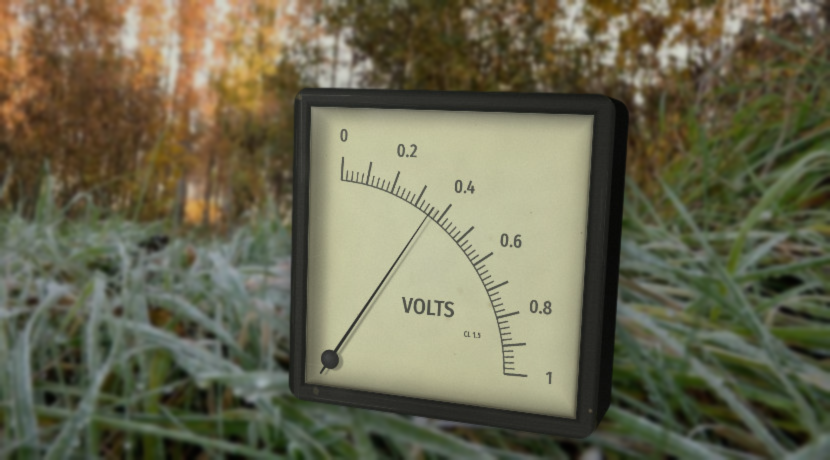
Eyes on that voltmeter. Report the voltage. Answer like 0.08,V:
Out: 0.36,V
